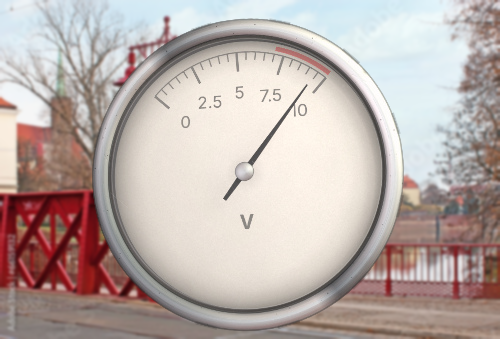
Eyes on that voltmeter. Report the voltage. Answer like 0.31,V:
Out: 9.5,V
